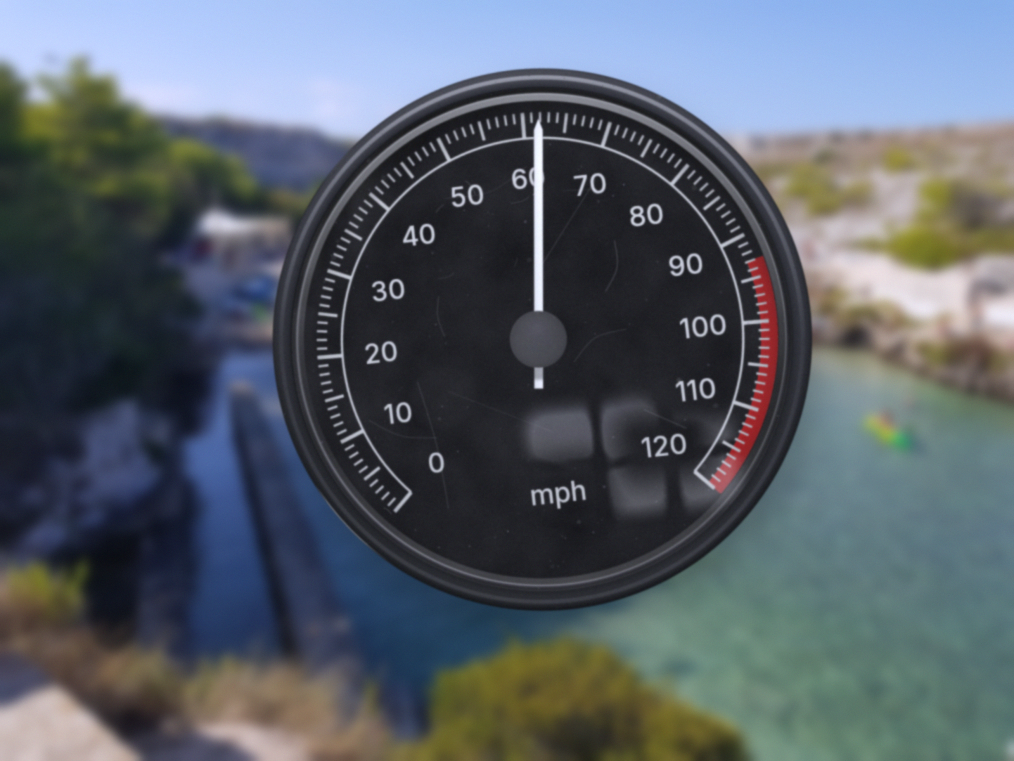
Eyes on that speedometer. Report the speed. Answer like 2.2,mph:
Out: 62,mph
